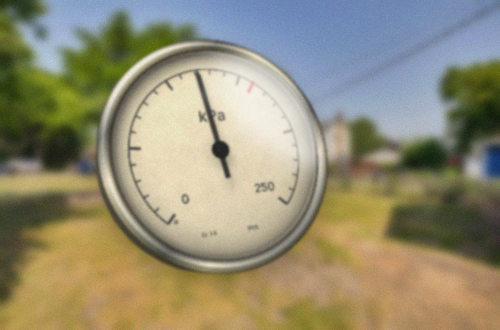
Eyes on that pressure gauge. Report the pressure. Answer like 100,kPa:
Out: 120,kPa
